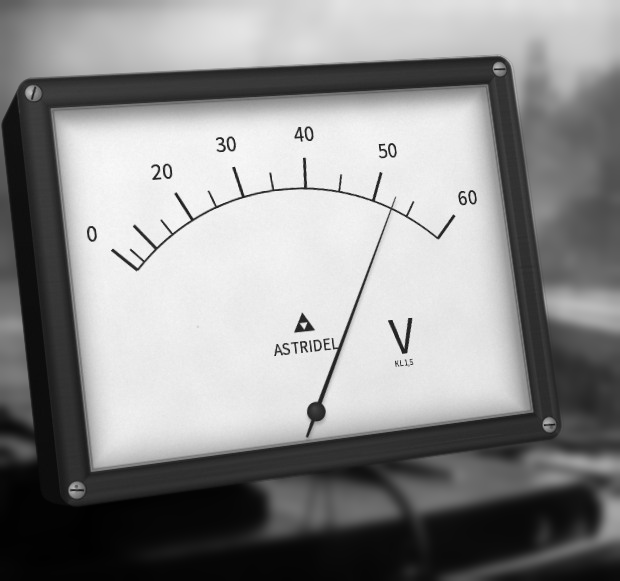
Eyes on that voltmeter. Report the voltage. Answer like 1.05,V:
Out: 52.5,V
